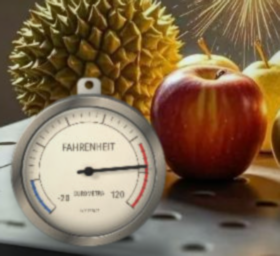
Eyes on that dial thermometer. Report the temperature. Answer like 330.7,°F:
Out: 96,°F
